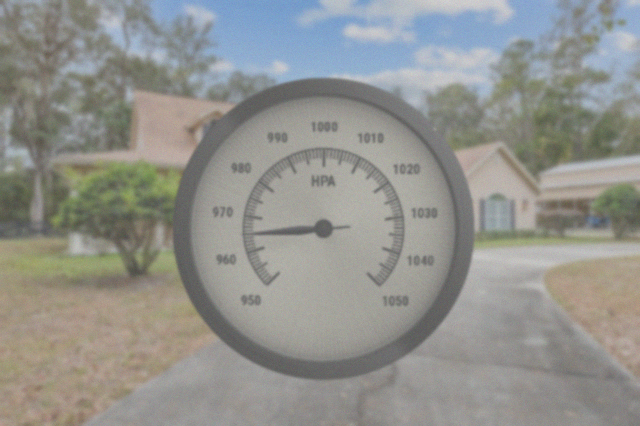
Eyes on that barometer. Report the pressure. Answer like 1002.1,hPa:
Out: 965,hPa
